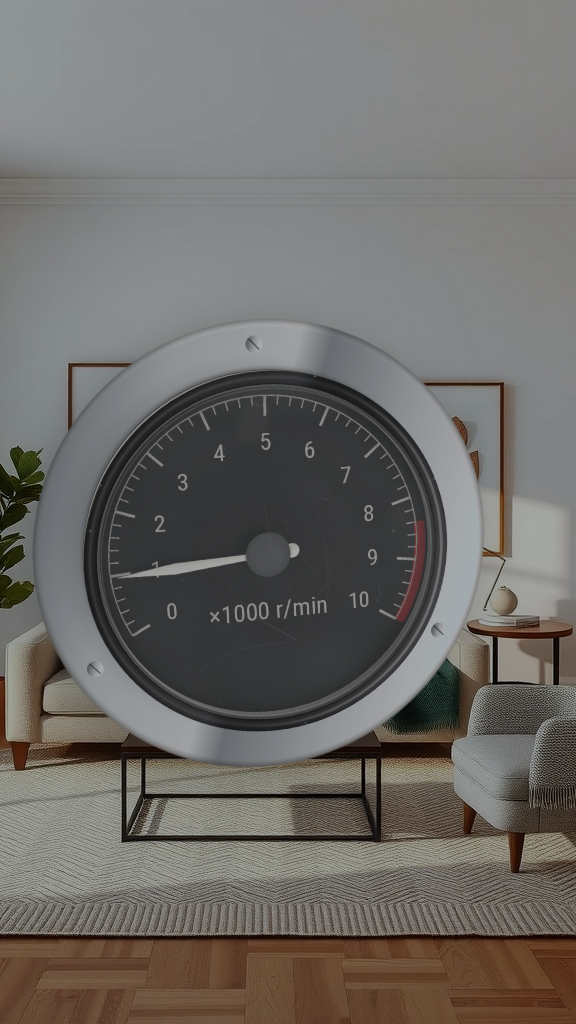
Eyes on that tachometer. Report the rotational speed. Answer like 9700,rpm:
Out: 1000,rpm
